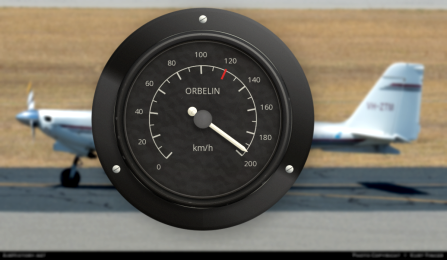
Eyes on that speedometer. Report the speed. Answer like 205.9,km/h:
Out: 195,km/h
